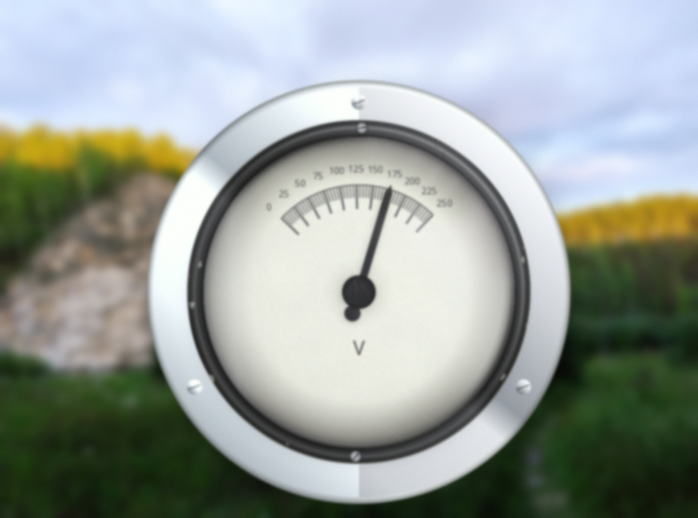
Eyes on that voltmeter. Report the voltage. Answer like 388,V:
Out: 175,V
